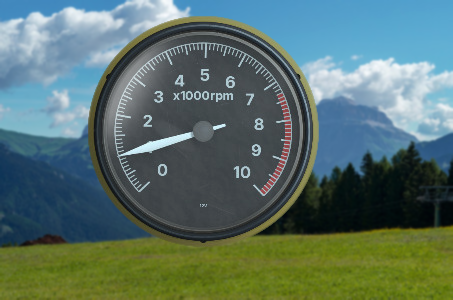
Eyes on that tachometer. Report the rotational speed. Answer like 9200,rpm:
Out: 1000,rpm
